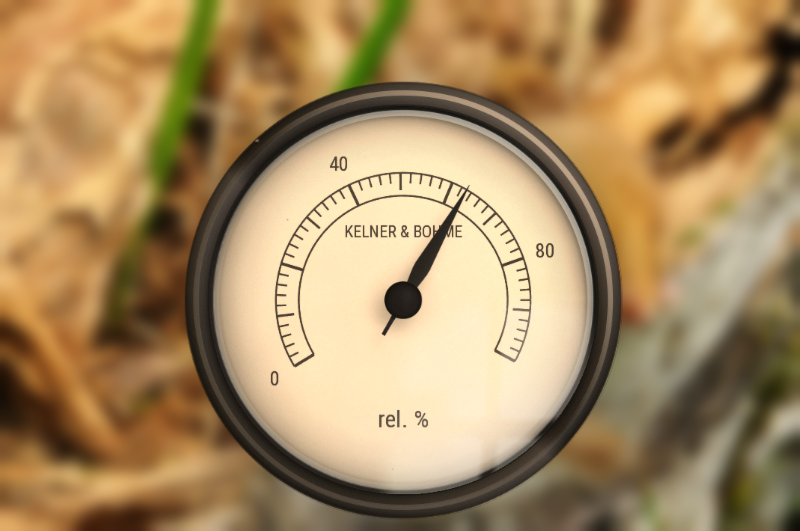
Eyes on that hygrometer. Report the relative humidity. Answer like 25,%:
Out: 63,%
